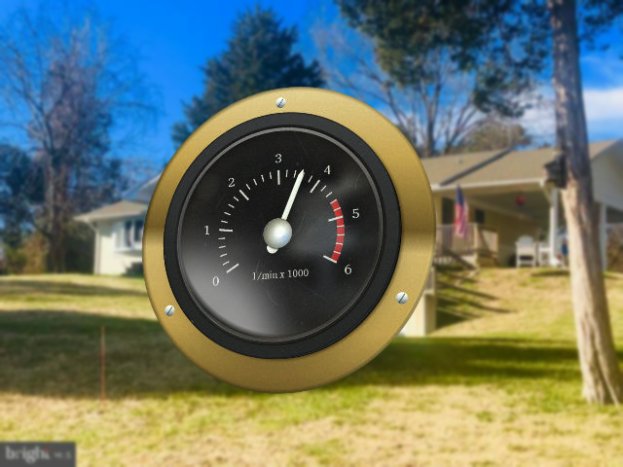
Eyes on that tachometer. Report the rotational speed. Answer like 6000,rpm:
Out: 3600,rpm
